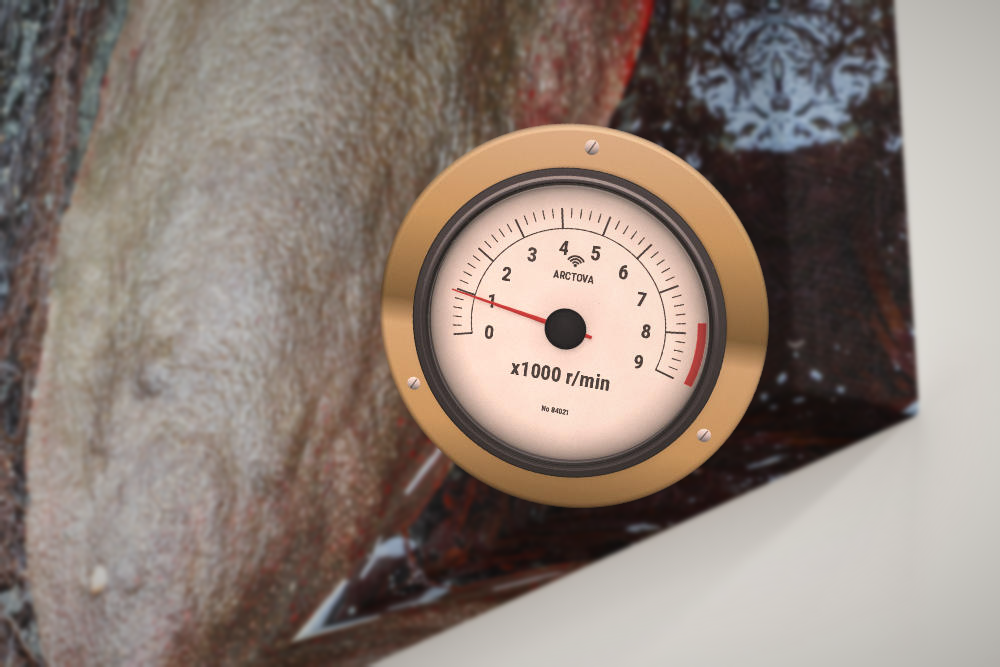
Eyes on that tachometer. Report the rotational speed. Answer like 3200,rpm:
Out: 1000,rpm
